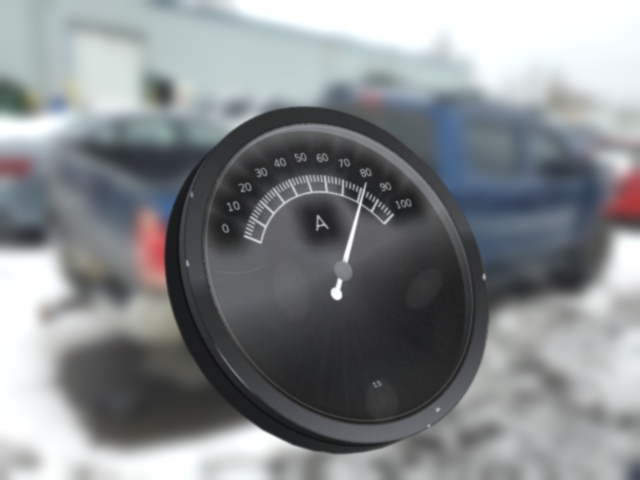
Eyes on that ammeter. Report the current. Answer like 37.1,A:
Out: 80,A
